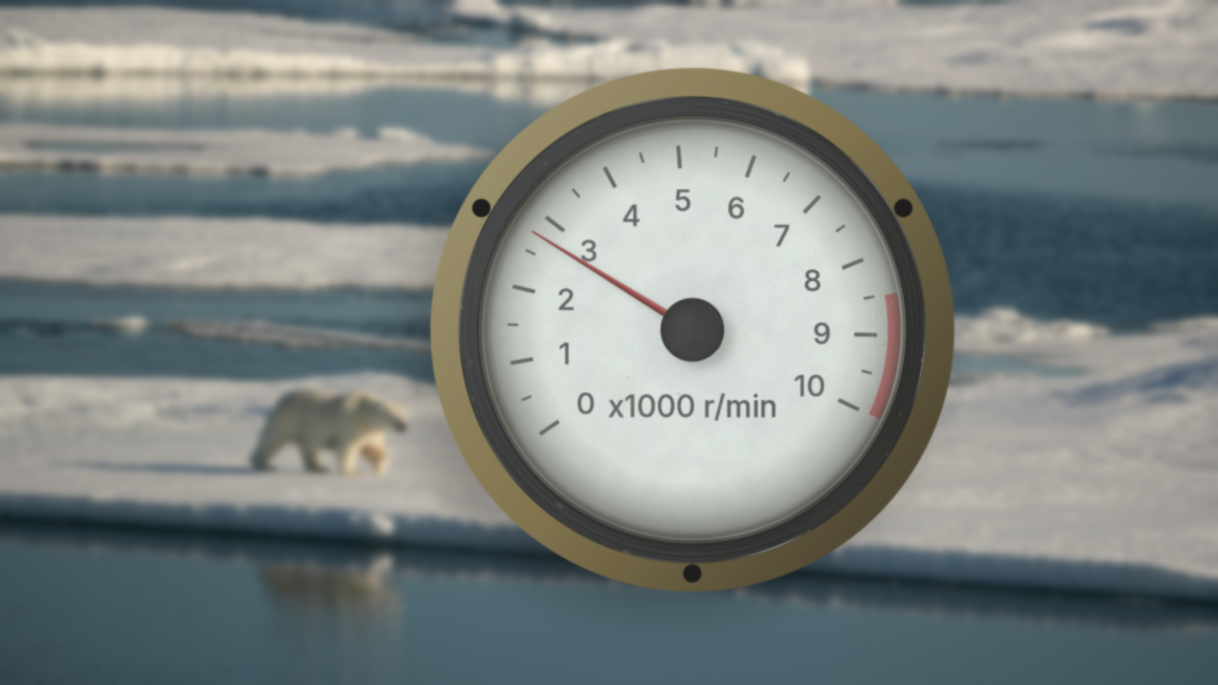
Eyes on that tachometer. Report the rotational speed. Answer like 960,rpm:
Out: 2750,rpm
